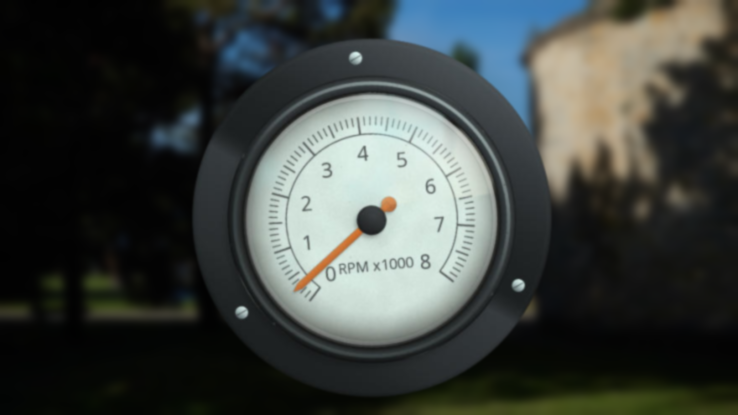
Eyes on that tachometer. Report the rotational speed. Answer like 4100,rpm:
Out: 300,rpm
